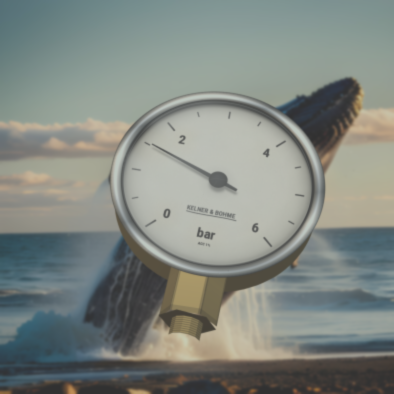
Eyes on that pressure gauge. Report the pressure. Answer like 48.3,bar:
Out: 1.5,bar
